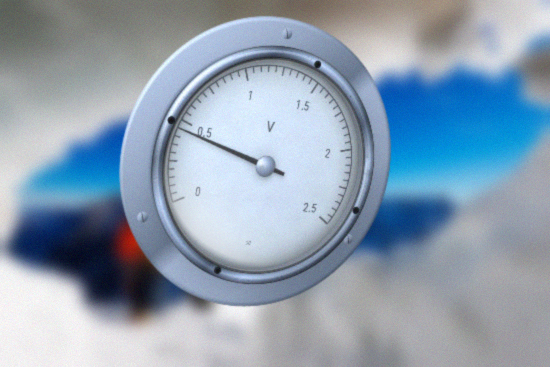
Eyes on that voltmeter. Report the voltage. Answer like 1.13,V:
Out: 0.45,V
